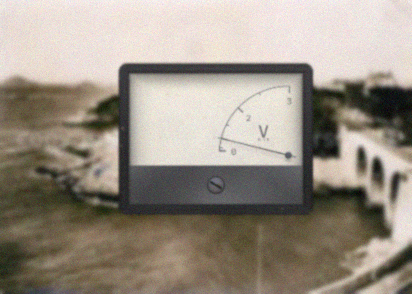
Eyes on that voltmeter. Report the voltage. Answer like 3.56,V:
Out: 1,V
